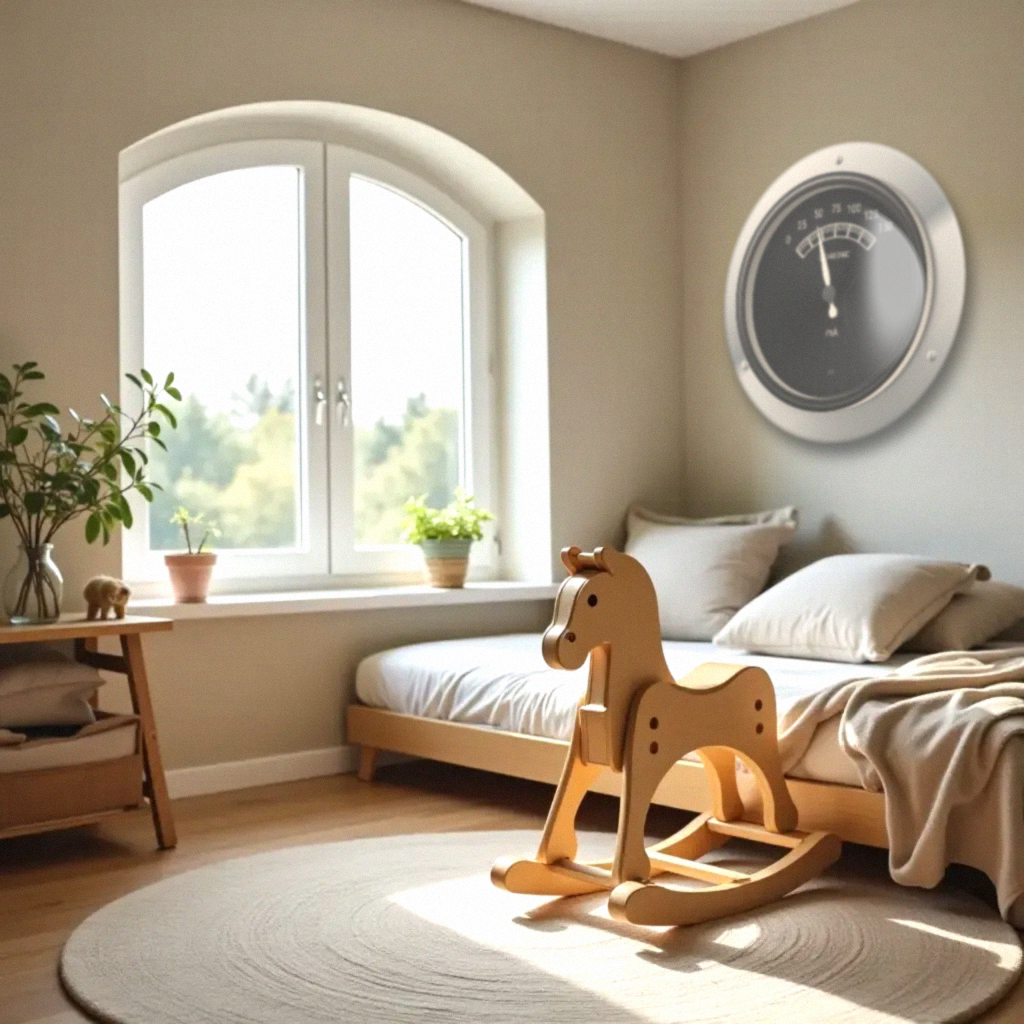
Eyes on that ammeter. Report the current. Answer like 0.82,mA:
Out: 50,mA
